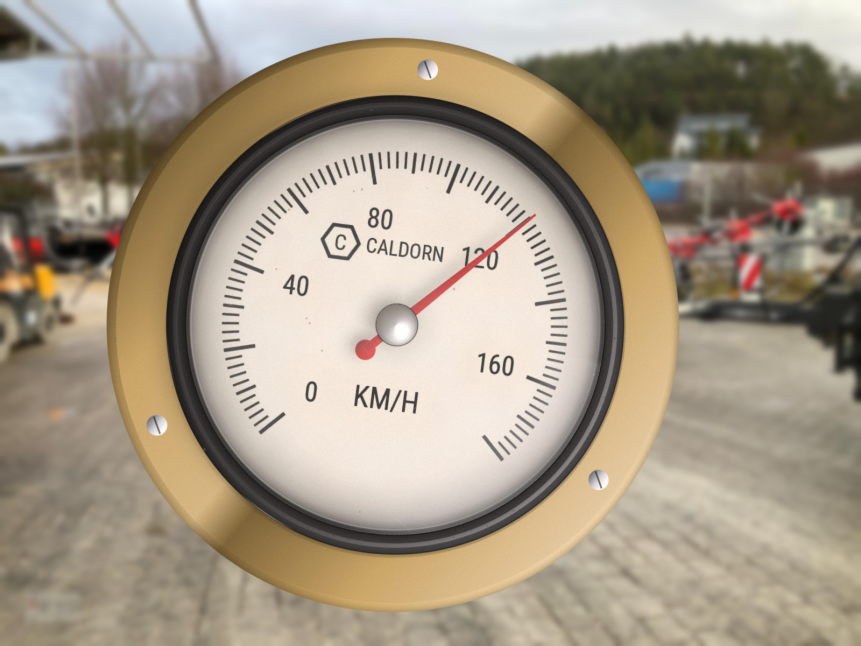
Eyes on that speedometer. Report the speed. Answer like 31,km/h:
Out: 120,km/h
